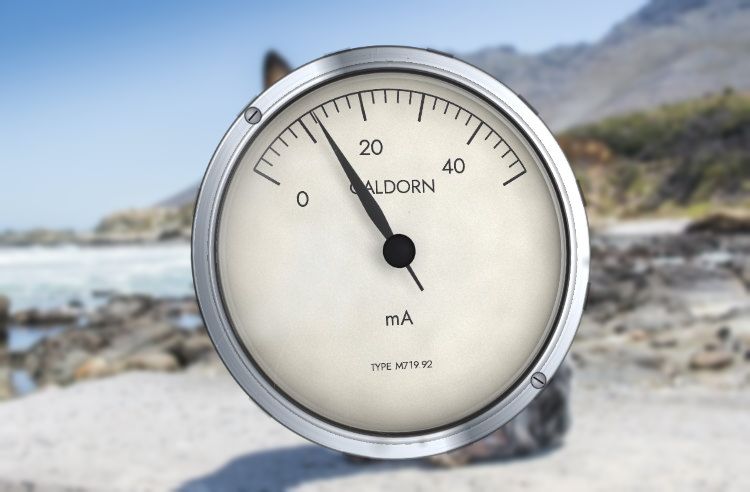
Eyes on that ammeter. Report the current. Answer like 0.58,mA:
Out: 12,mA
